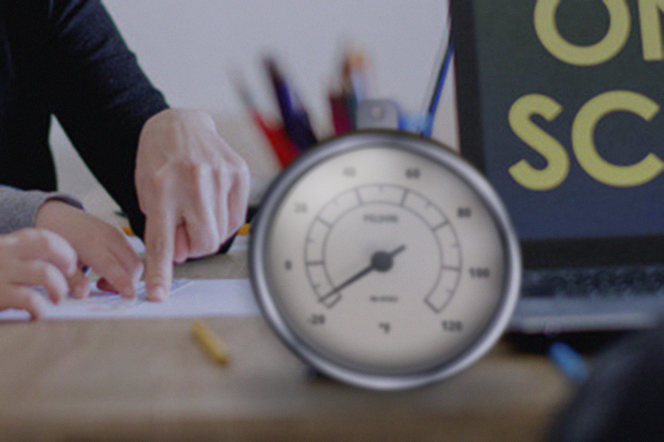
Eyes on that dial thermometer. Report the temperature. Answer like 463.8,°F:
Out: -15,°F
